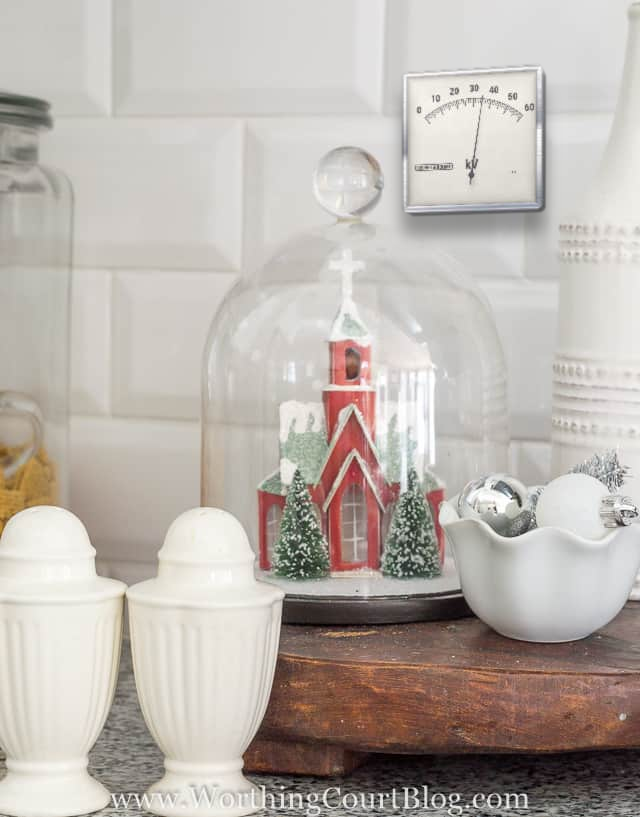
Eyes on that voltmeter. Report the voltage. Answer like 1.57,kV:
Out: 35,kV
